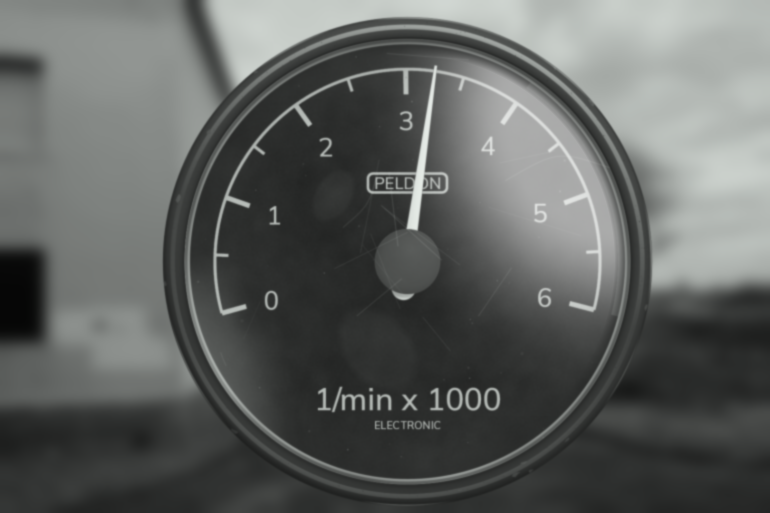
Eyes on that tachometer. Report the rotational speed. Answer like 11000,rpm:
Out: 3250,rpm
